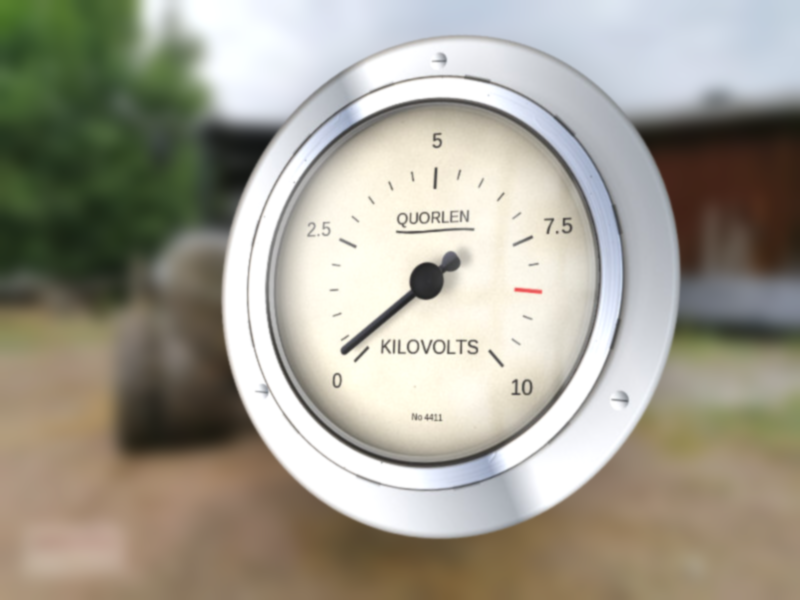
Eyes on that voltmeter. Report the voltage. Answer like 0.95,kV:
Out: 0.25,kV
